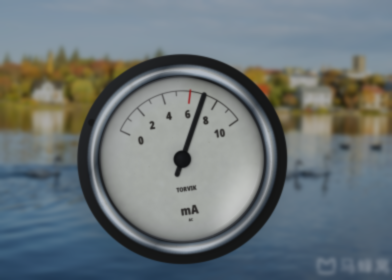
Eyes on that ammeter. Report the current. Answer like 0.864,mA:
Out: 7,mA
